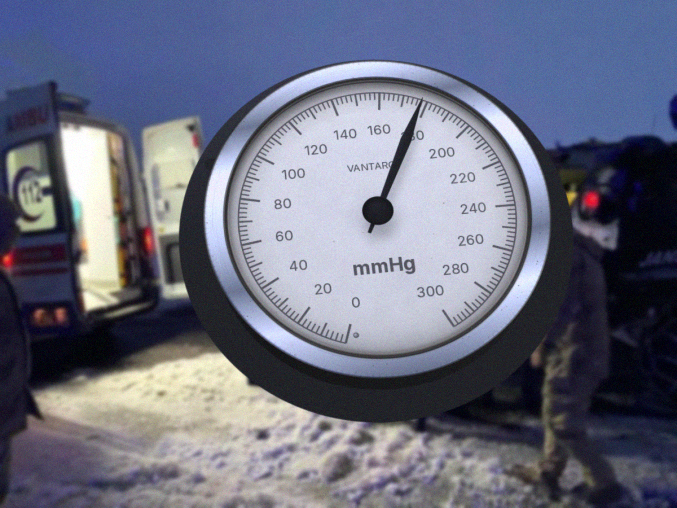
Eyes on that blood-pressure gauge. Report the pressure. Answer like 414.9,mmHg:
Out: 178,mmHg
